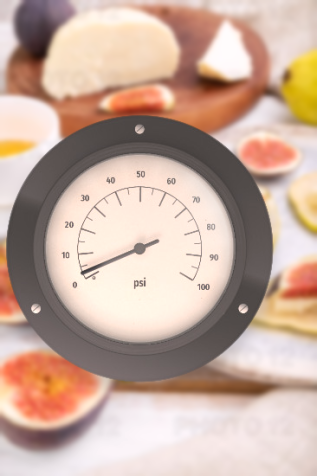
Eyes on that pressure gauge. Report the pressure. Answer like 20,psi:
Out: 2.5,psi
